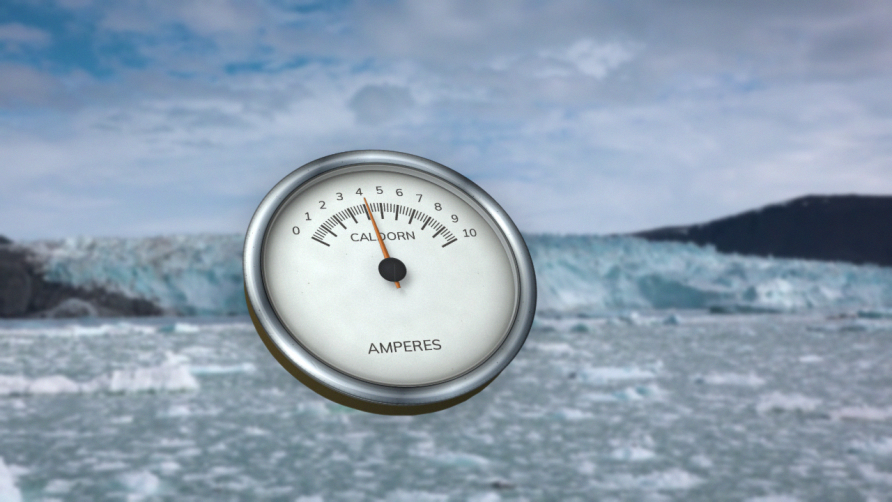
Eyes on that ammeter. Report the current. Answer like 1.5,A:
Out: 4,A
